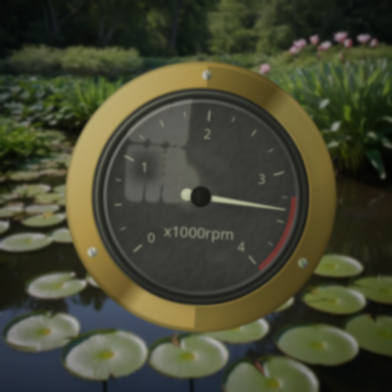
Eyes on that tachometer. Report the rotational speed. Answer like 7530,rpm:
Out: 3375,rpm
